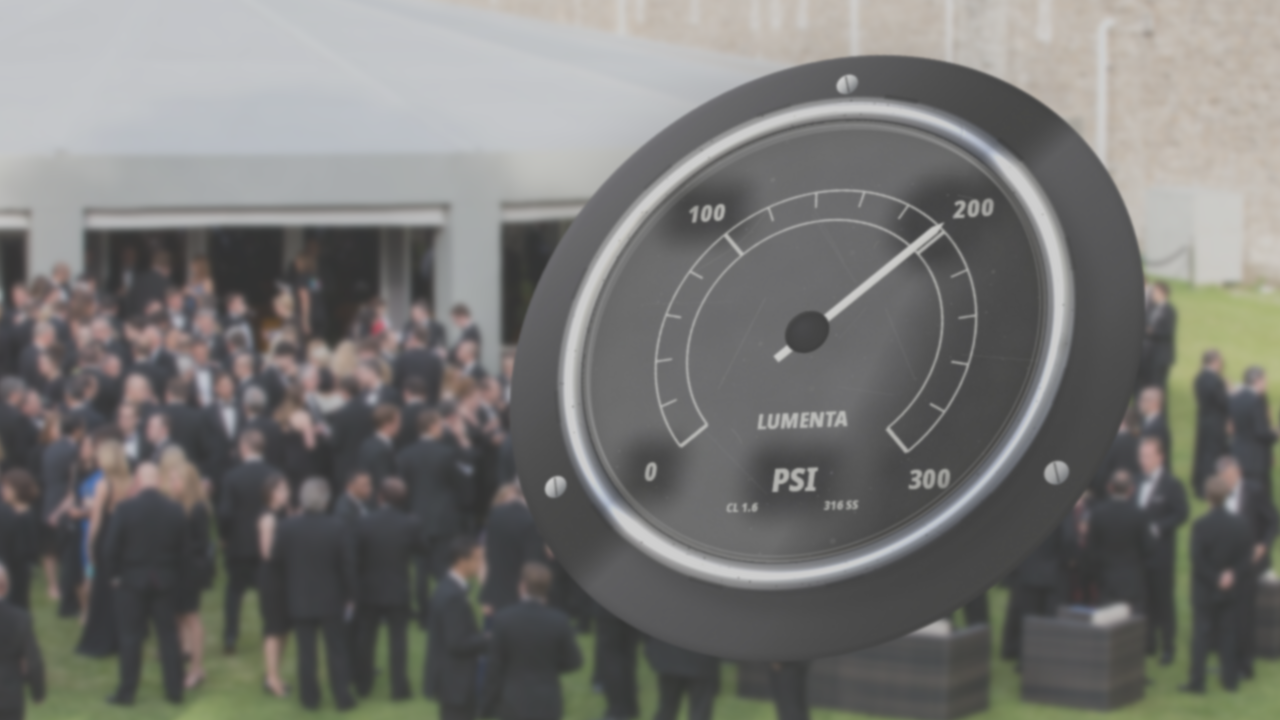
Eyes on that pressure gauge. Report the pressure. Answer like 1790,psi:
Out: 200,psi
